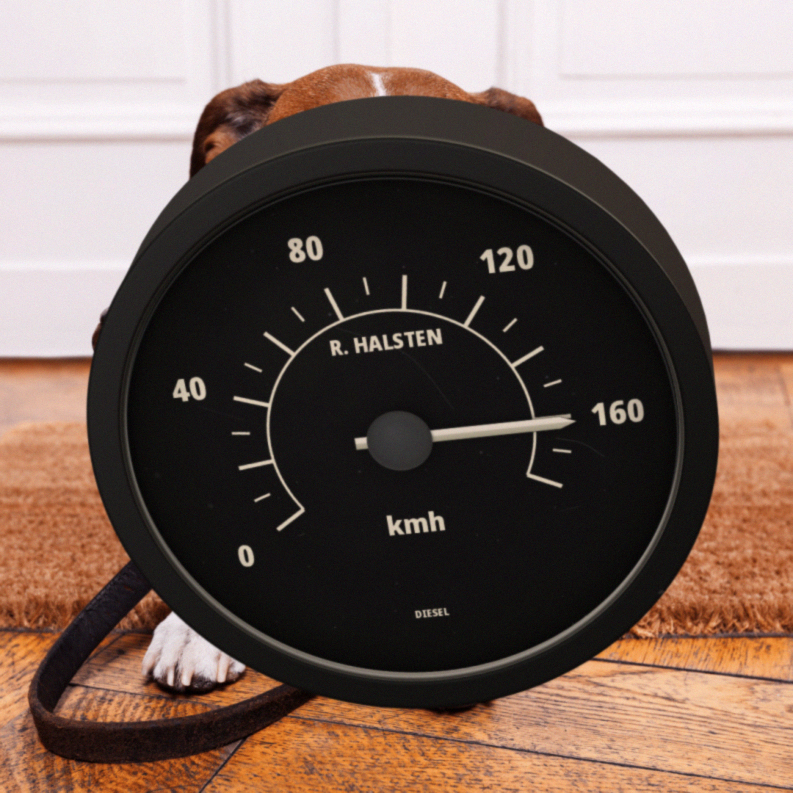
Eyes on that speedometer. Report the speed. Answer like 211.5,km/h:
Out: 160,km/h
